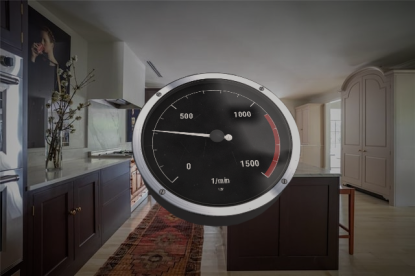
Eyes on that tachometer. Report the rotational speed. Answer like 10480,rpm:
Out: 300,rpm
